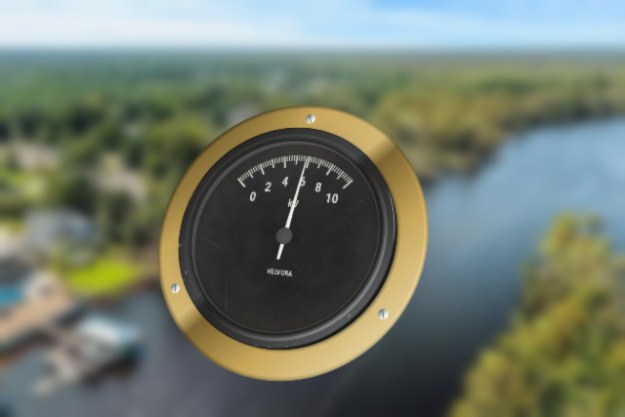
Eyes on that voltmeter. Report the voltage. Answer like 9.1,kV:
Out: 6,kV
